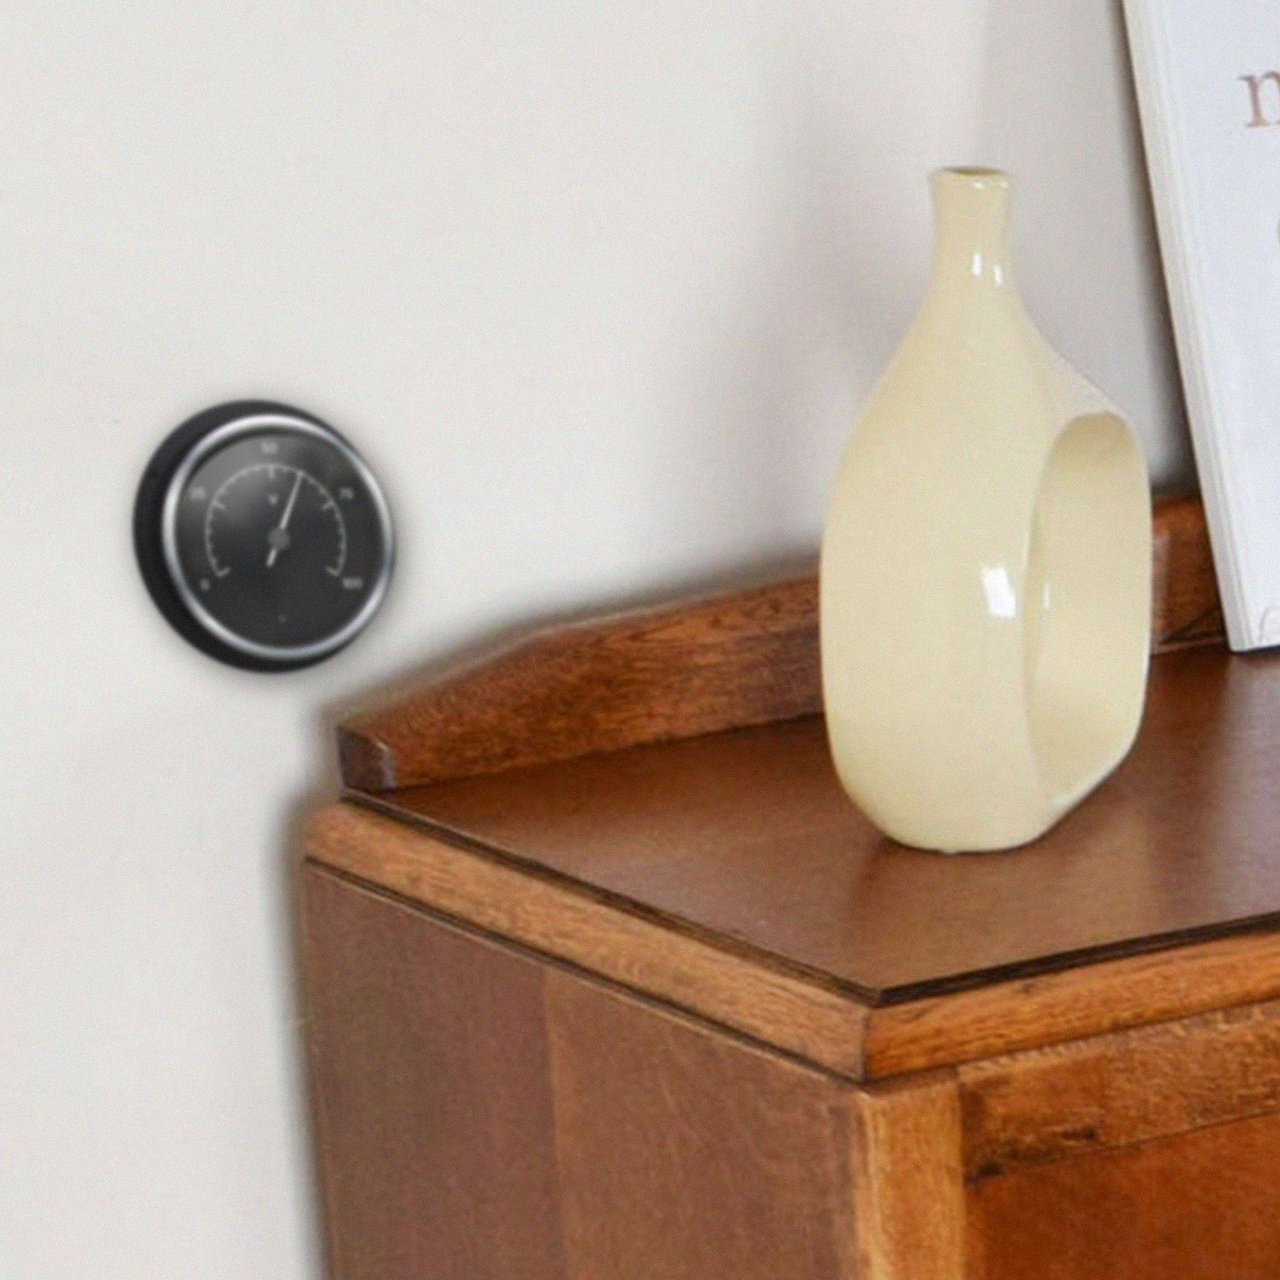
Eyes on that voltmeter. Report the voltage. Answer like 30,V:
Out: 60,V
